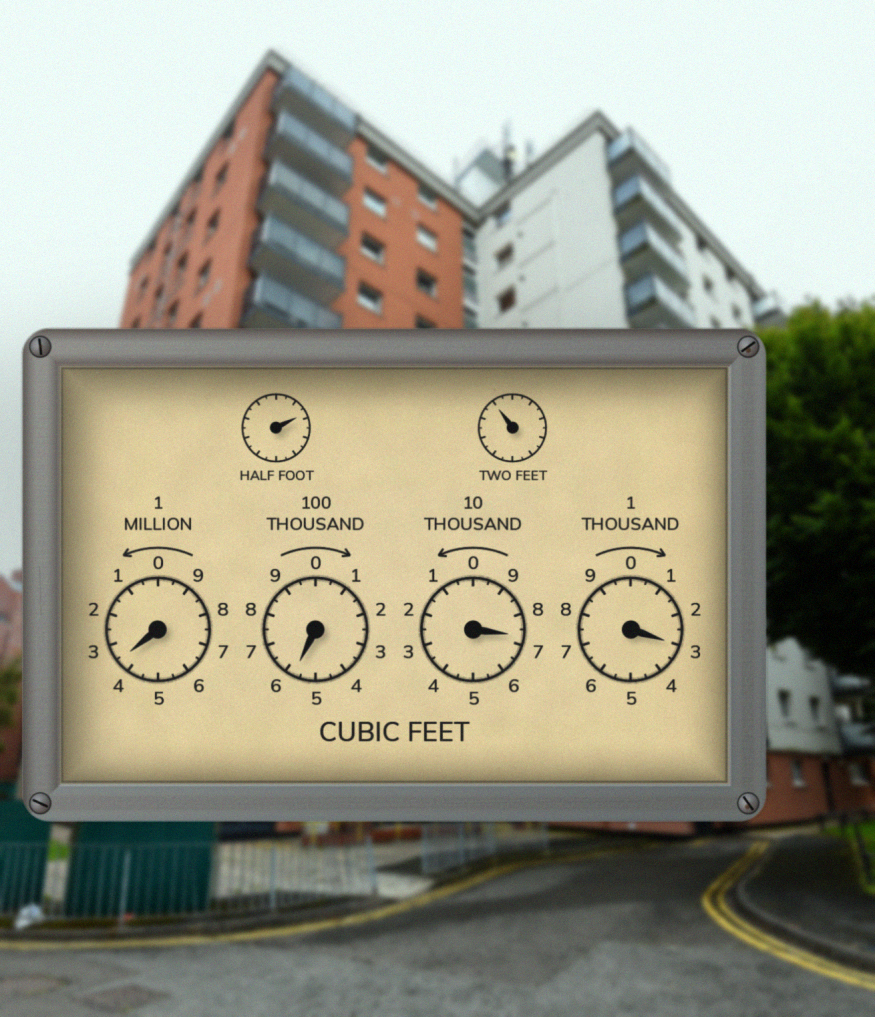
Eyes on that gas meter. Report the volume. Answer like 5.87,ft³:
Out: 357300,ft³
